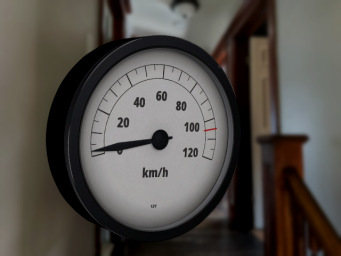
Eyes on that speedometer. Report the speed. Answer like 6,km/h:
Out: 2.5,km/h
